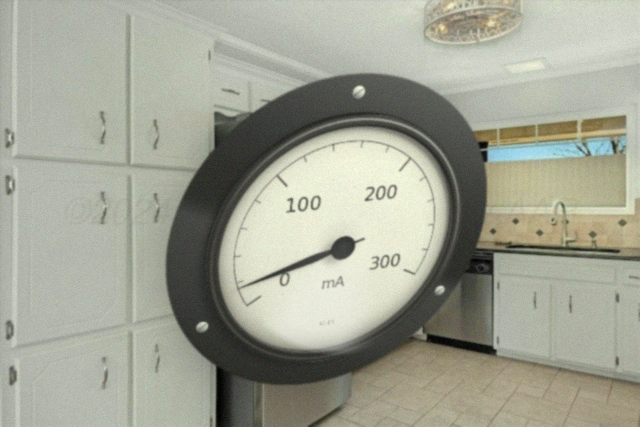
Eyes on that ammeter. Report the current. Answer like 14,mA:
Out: 20,mA
